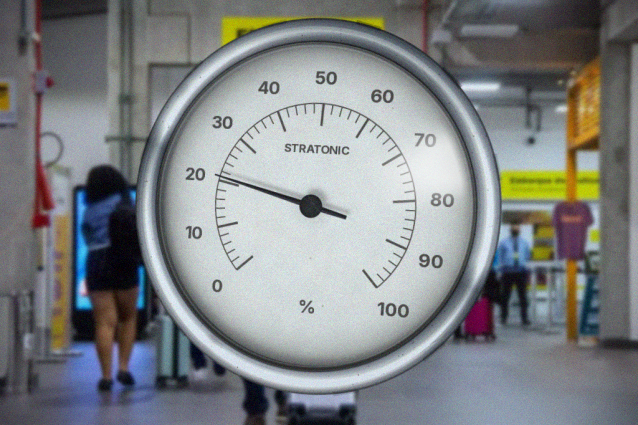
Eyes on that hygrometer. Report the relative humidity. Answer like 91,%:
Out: 21,%
